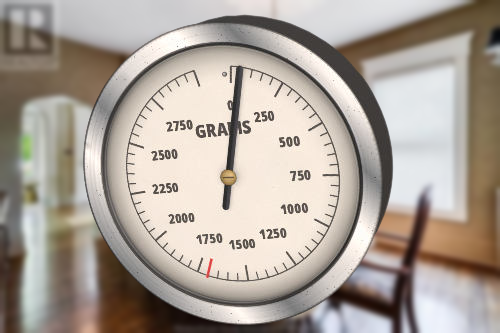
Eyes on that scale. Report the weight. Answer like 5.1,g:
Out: 50,g
